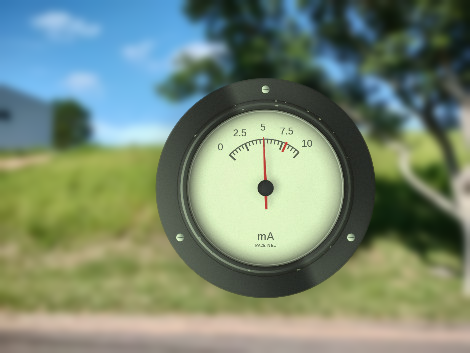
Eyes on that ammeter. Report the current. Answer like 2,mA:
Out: 5,mA
